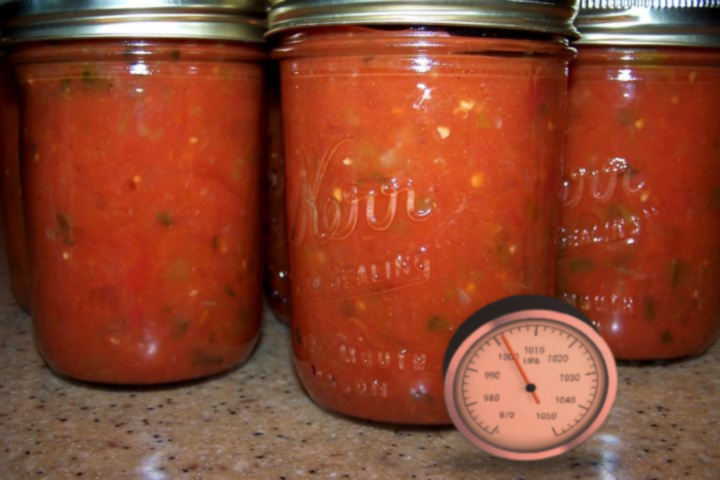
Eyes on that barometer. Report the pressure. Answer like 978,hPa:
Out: 1002,hPa
